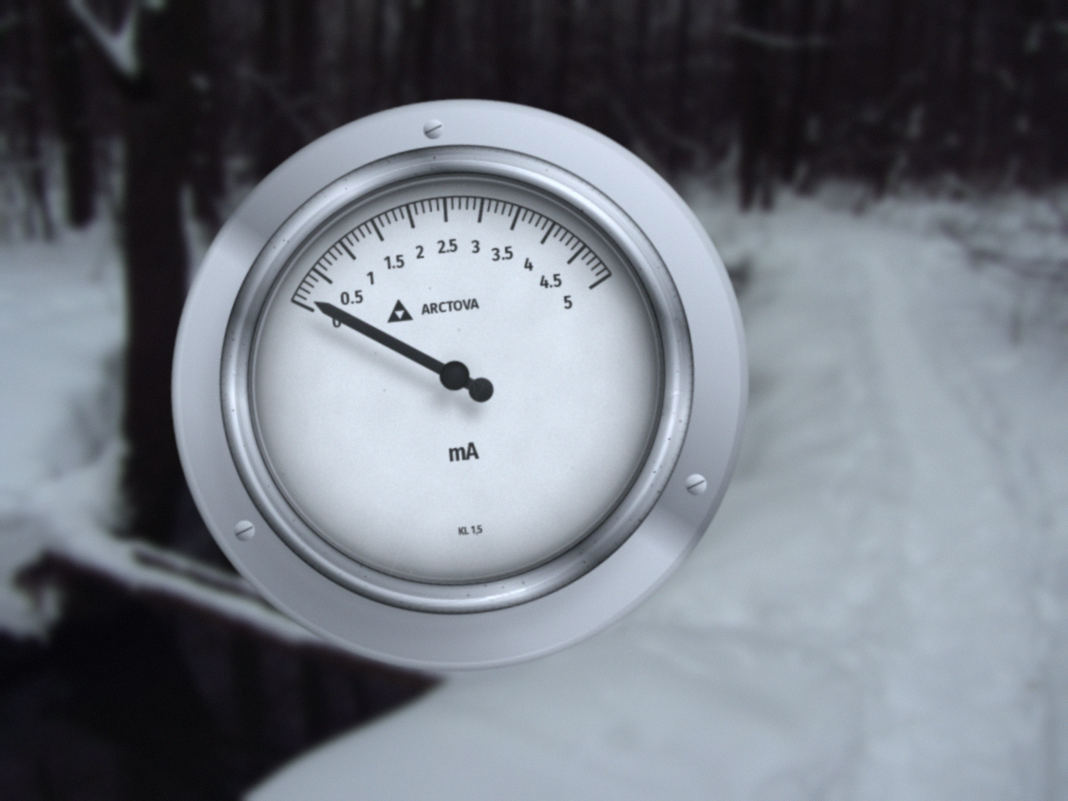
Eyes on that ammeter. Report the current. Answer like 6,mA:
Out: 0.1,mA
